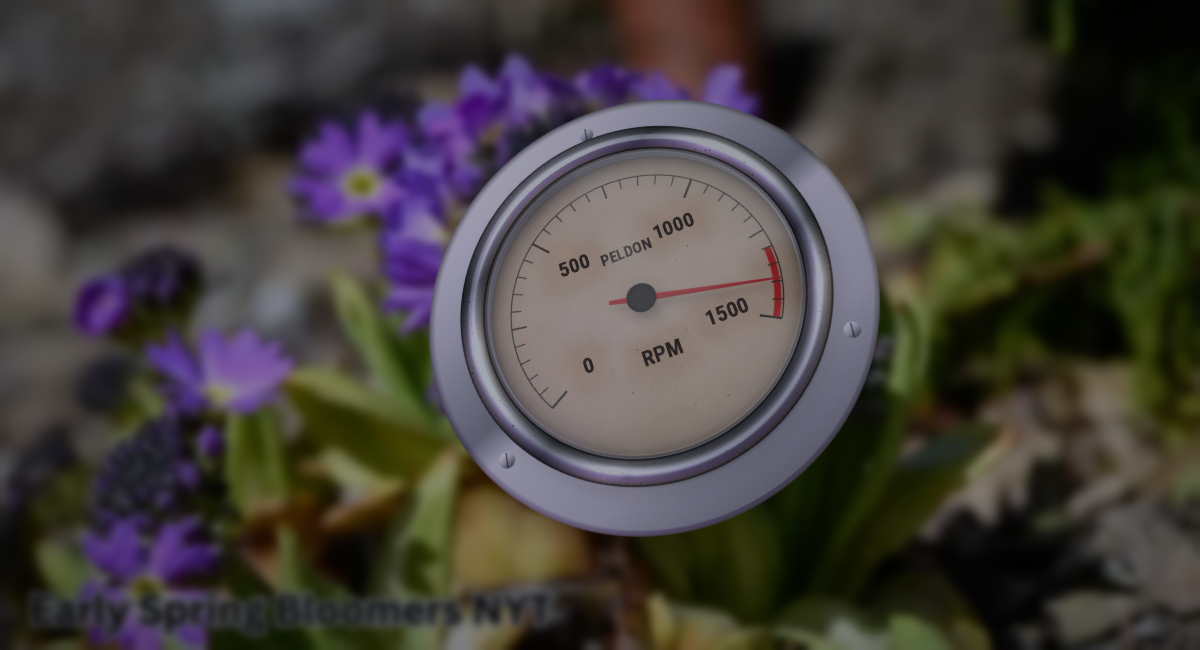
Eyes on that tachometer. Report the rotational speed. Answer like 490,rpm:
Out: 1400,rpm
